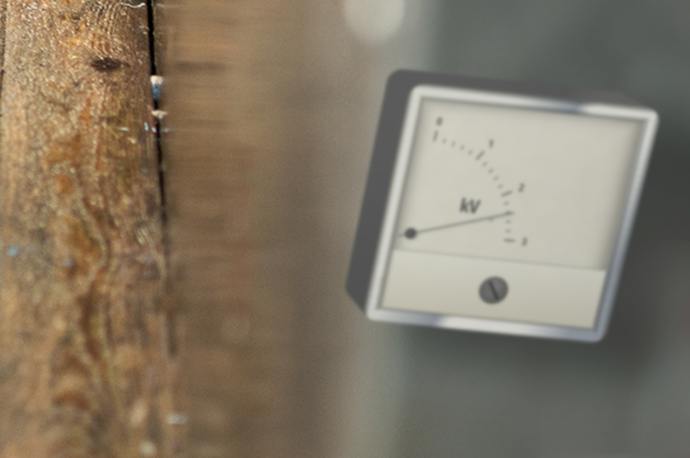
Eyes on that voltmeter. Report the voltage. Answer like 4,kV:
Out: 2.4,kV
